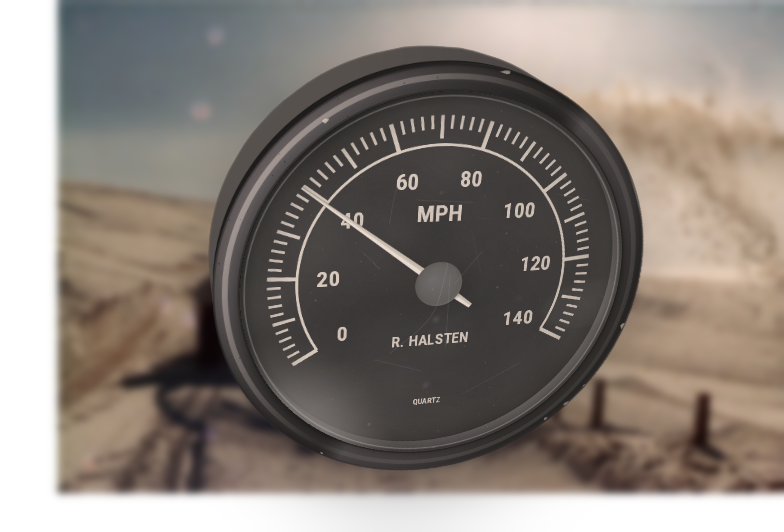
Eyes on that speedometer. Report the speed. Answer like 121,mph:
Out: 40,mph
